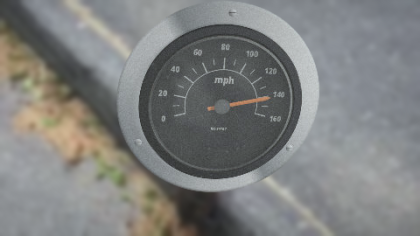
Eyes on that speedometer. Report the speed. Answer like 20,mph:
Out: 140,mph
